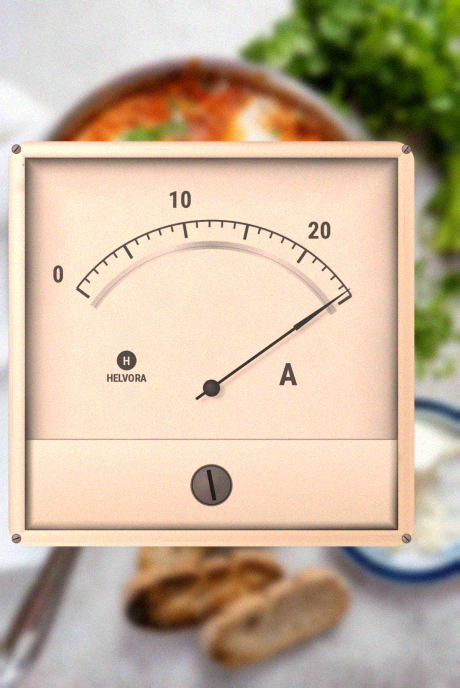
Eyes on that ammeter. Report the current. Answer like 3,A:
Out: 24.5,A
